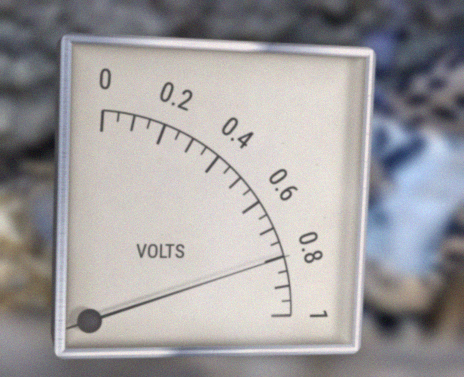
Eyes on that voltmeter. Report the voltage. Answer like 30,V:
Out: 0.8,V
